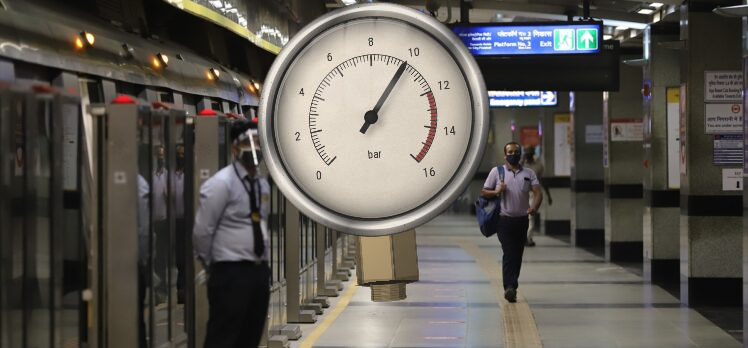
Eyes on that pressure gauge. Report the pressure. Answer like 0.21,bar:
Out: 10,bar
